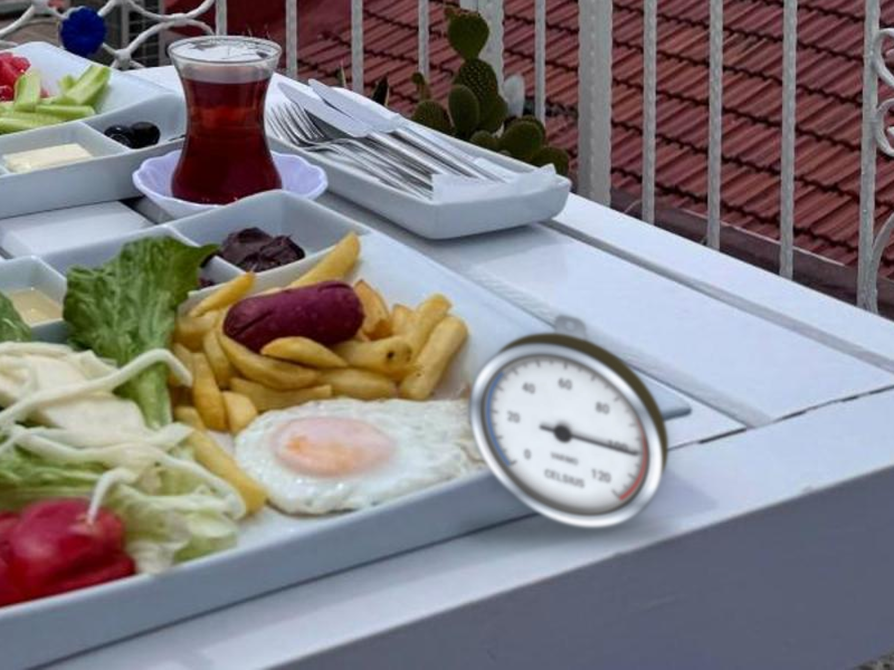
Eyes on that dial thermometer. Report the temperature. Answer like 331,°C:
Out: 100,°C
